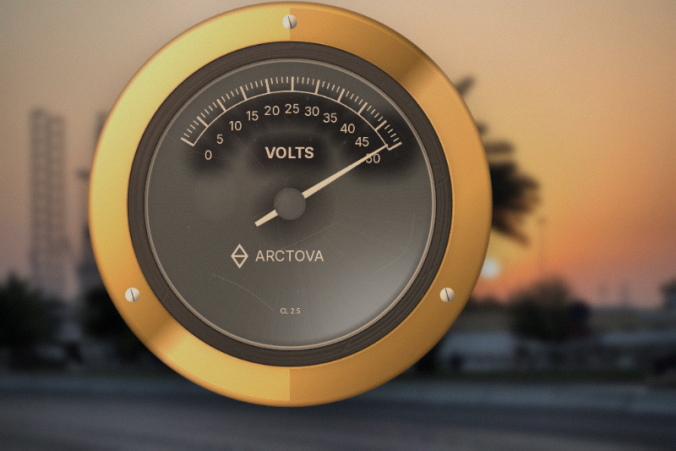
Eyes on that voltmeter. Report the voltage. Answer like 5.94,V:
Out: 49,V
